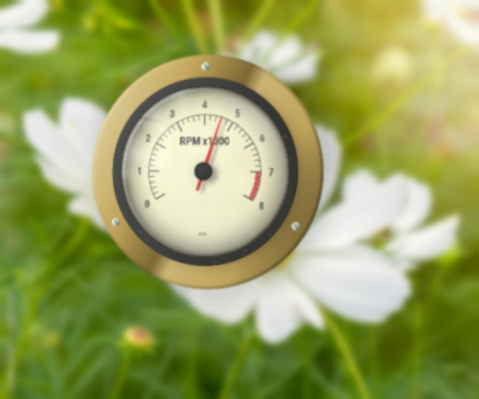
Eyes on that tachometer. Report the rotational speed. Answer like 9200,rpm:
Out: 4600,rpm
